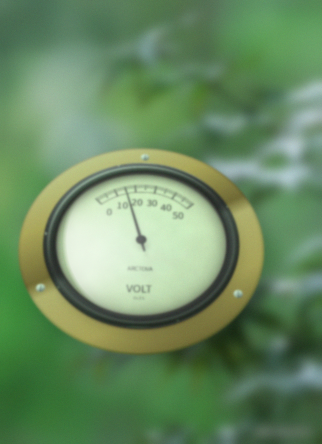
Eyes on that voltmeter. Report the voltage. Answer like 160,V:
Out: 15,V
